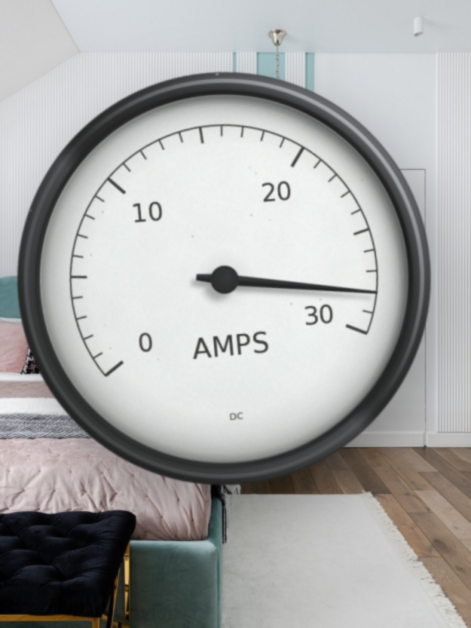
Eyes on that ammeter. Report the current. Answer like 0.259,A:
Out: 28,A
